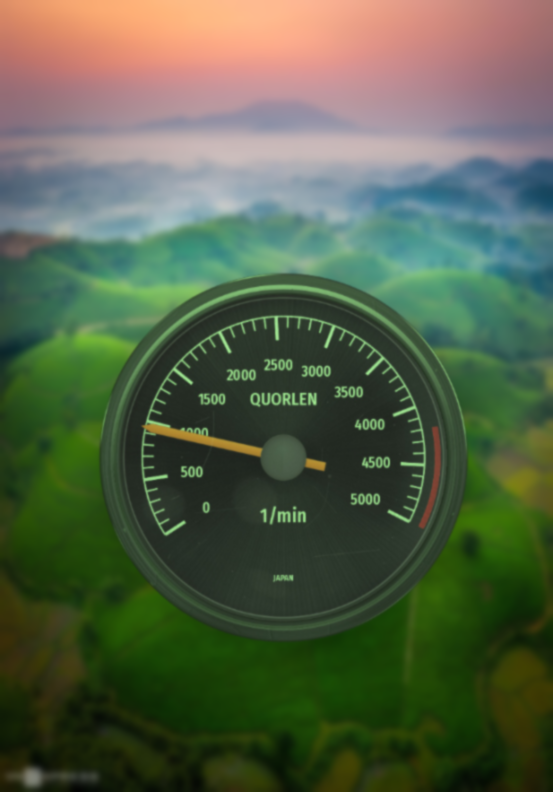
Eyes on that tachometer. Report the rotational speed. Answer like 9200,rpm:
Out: 950,rpm
